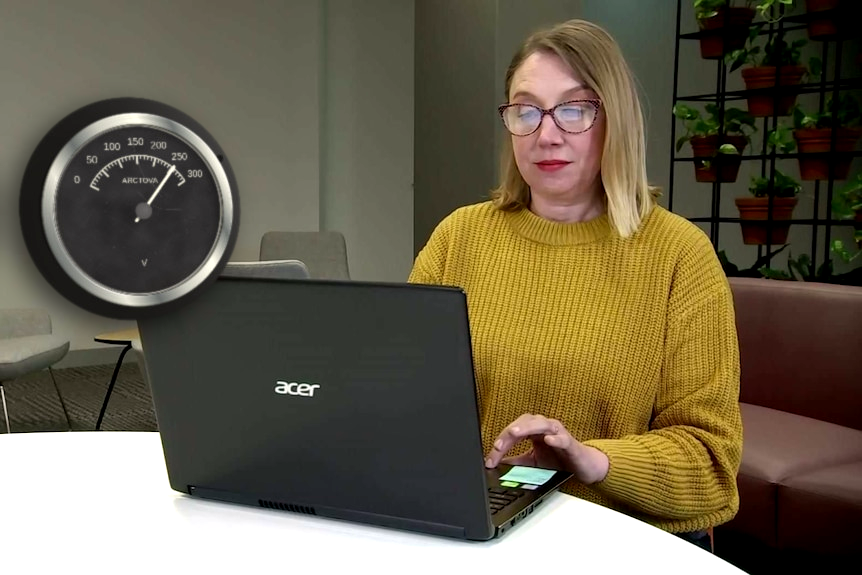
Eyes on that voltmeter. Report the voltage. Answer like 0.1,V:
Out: 250,V
